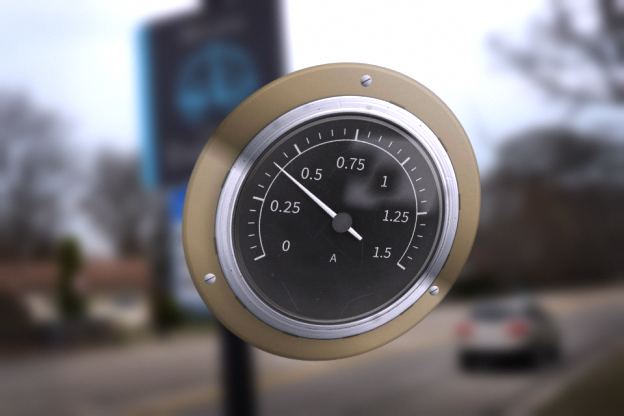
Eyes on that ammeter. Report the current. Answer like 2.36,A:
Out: 0.4,A
